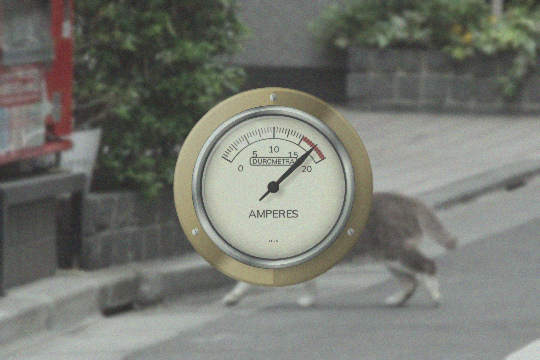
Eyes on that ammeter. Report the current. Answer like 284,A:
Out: 17.5,A
